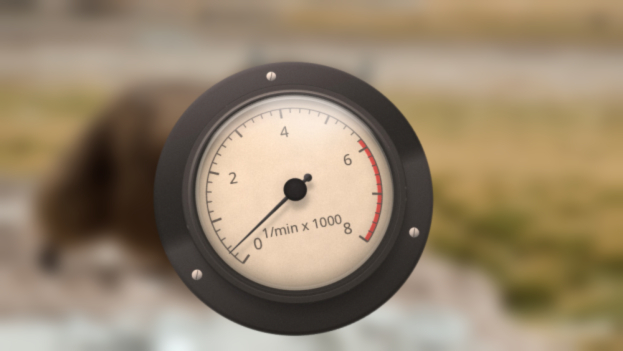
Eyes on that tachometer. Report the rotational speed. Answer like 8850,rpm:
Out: 300,rpm
